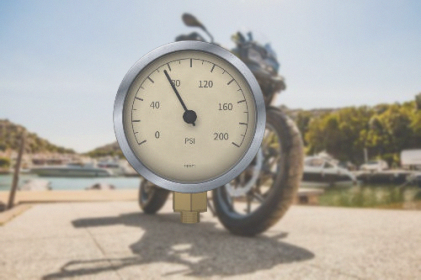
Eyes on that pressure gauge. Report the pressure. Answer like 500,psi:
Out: 75,psi
